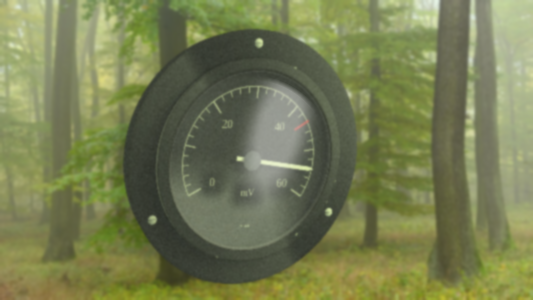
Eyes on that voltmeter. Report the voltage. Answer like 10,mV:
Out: 54,mV
